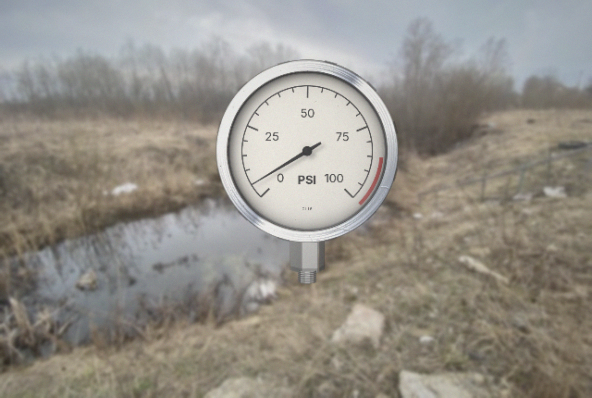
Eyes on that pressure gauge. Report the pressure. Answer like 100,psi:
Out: 5,psi
